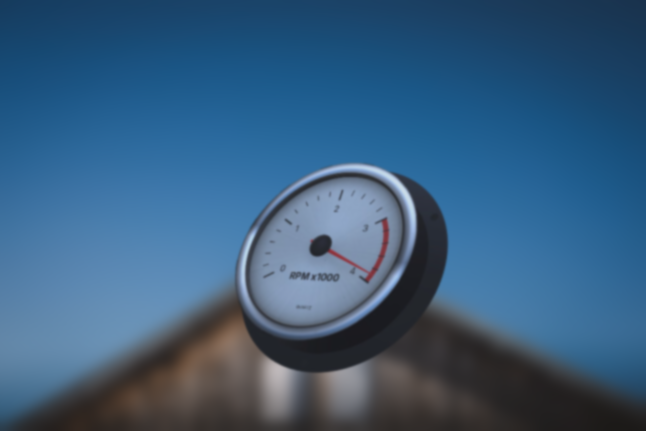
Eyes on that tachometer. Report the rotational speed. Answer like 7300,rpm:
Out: 3900,rpm
